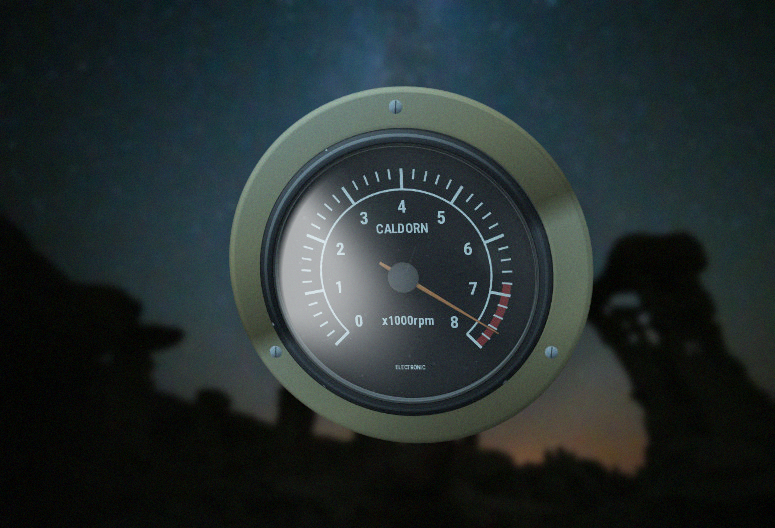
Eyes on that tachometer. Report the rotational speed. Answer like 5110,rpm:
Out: 7600,rpm
